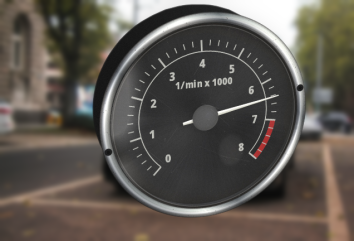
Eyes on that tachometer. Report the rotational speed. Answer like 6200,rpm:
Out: 6400,rpm
